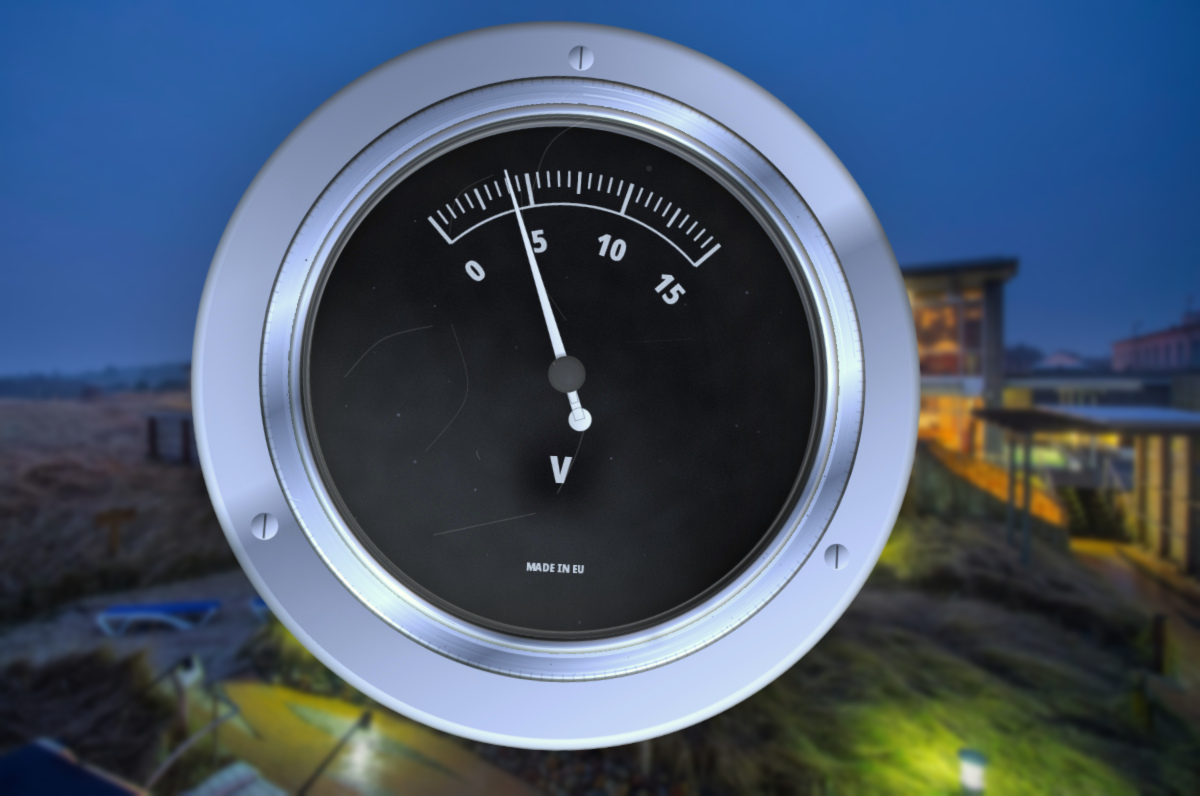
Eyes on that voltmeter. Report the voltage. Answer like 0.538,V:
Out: 4,V
